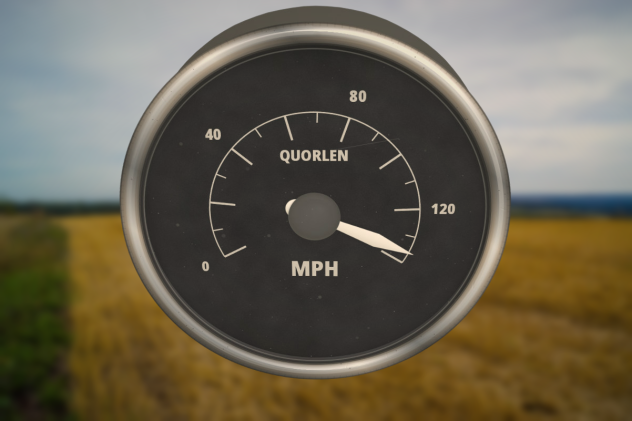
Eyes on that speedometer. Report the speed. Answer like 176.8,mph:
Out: 135,mph
